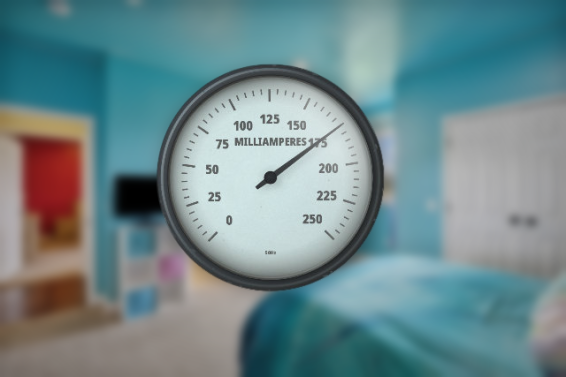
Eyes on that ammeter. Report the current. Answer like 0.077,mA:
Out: 175,mA
